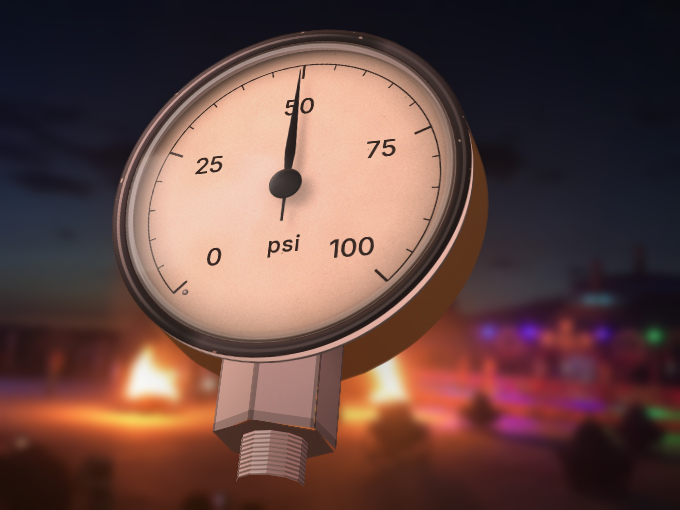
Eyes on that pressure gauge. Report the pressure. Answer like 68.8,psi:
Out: 50,psi
